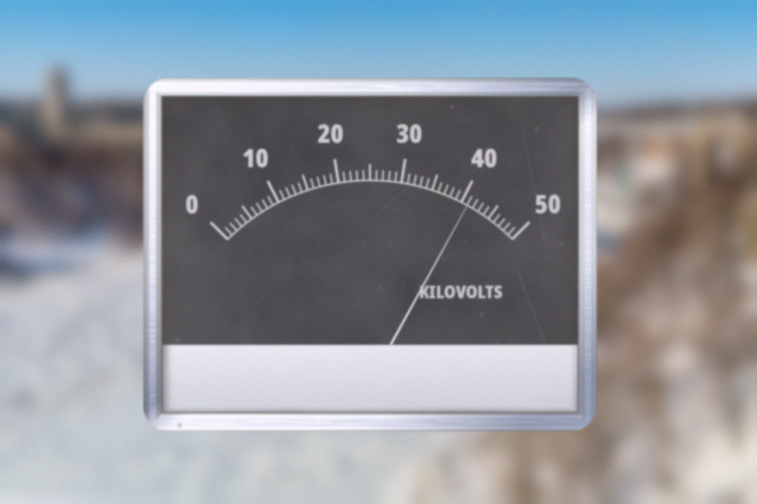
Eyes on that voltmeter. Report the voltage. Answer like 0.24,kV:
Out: 41,kV
